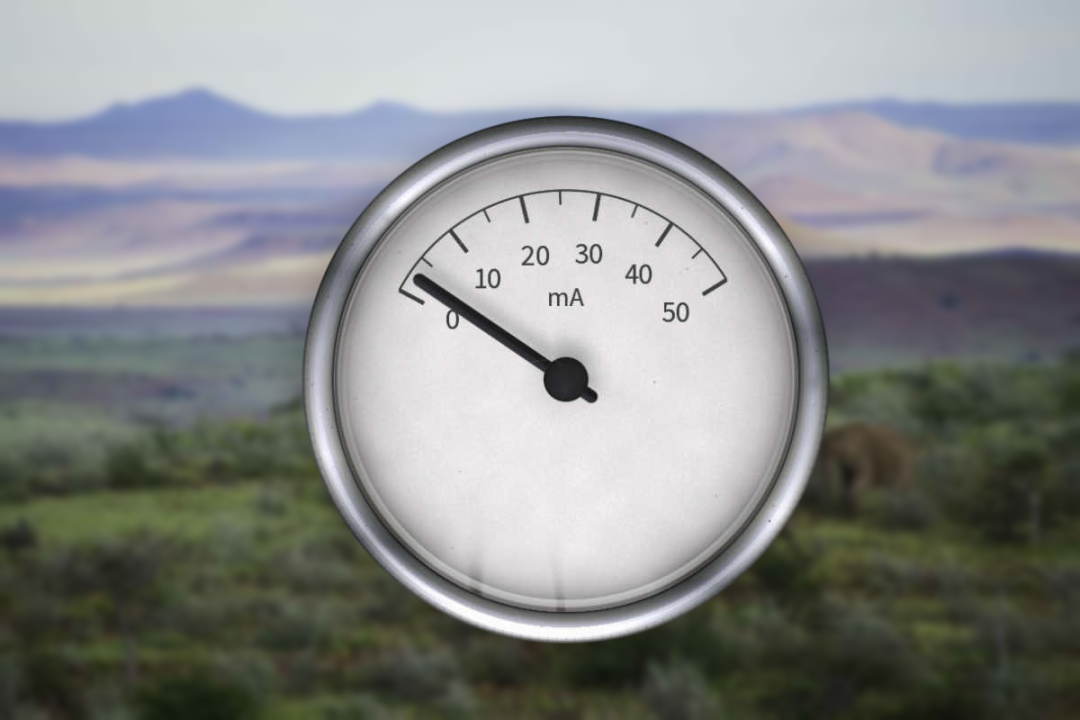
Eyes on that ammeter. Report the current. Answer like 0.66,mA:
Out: 2.5,mA
